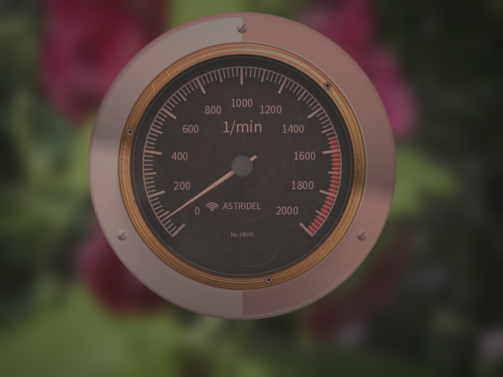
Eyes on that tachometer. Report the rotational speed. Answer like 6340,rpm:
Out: 80,rpm
